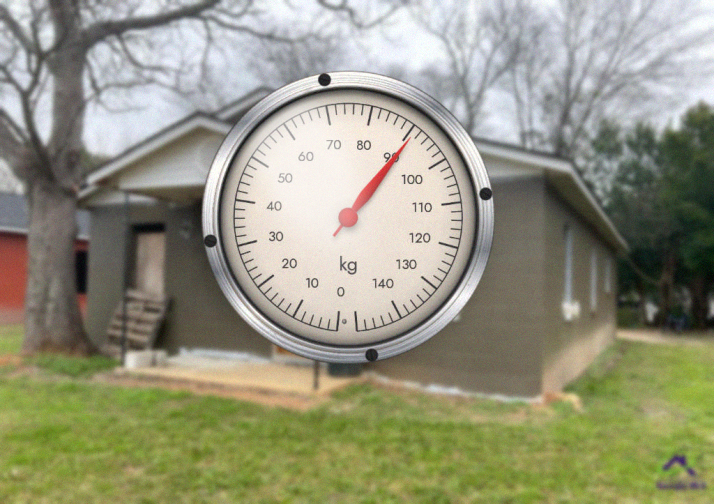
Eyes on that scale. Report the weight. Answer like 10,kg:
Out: 91,kg
